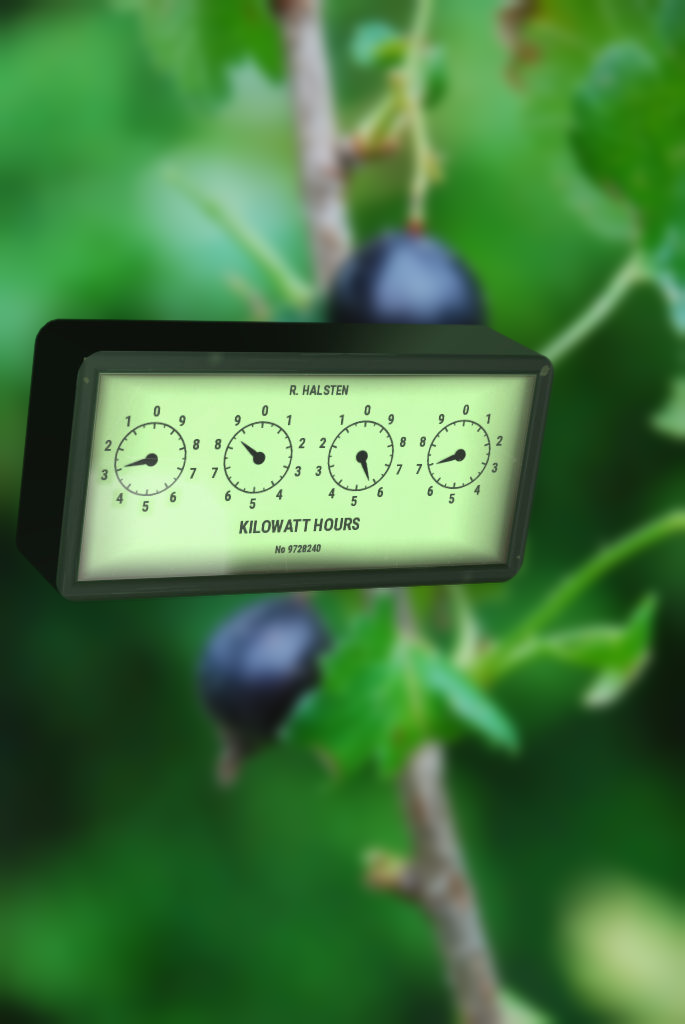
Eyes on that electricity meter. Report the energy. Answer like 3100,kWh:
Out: 2857,kWh
